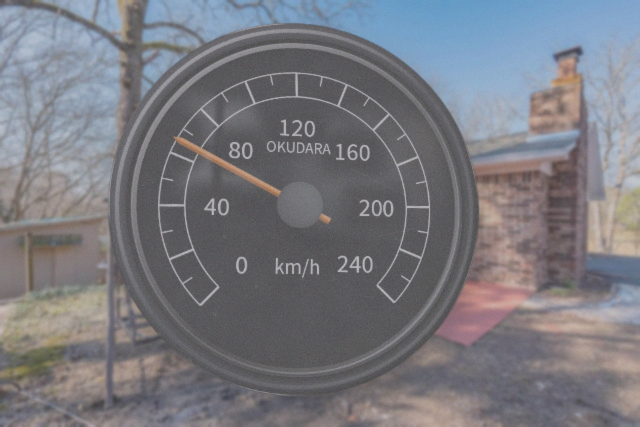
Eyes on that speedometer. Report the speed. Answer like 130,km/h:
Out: 65,km/h
